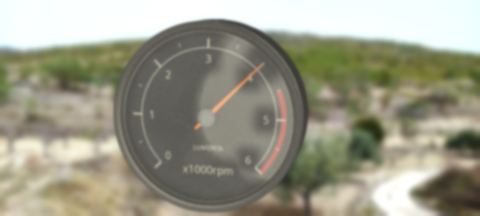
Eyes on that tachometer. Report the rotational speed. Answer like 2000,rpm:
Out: 4000,rpm
